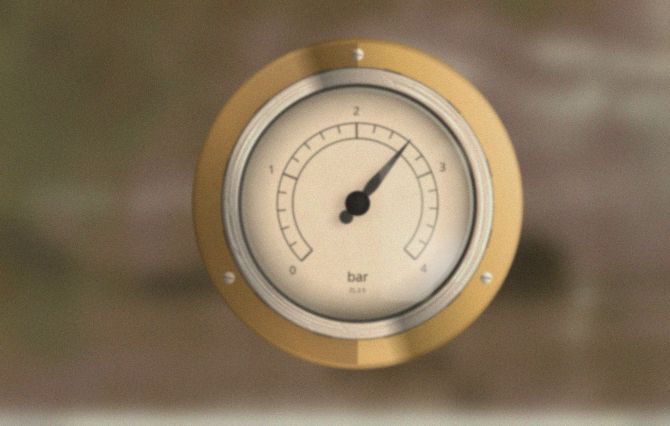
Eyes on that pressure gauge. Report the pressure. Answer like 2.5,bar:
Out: 2.6,bar
